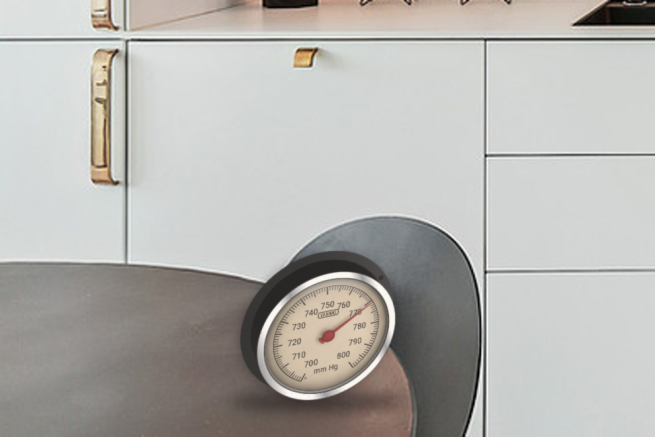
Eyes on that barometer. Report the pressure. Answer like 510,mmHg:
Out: 770,mmHg
